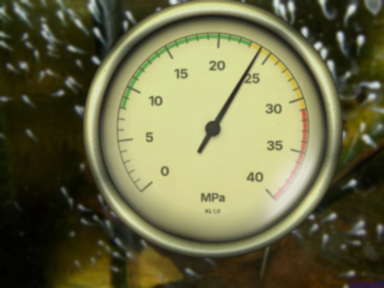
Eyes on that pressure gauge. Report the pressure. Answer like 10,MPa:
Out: 24,MPa
